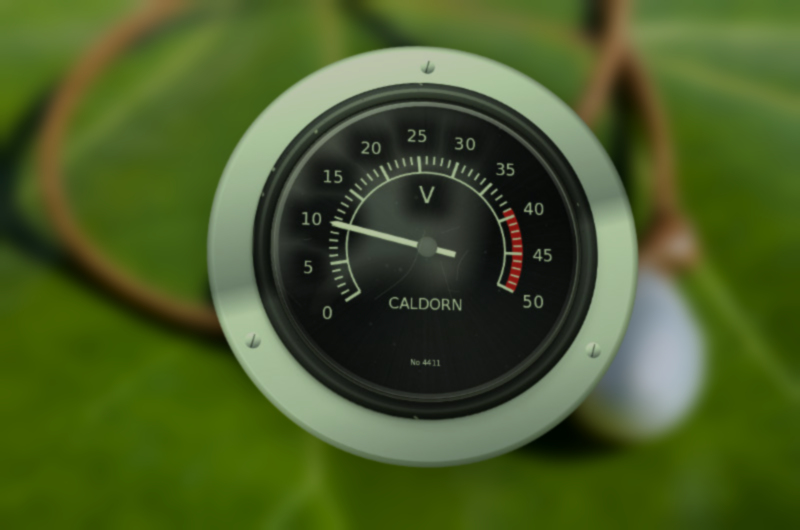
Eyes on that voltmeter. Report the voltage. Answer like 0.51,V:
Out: 10,V
